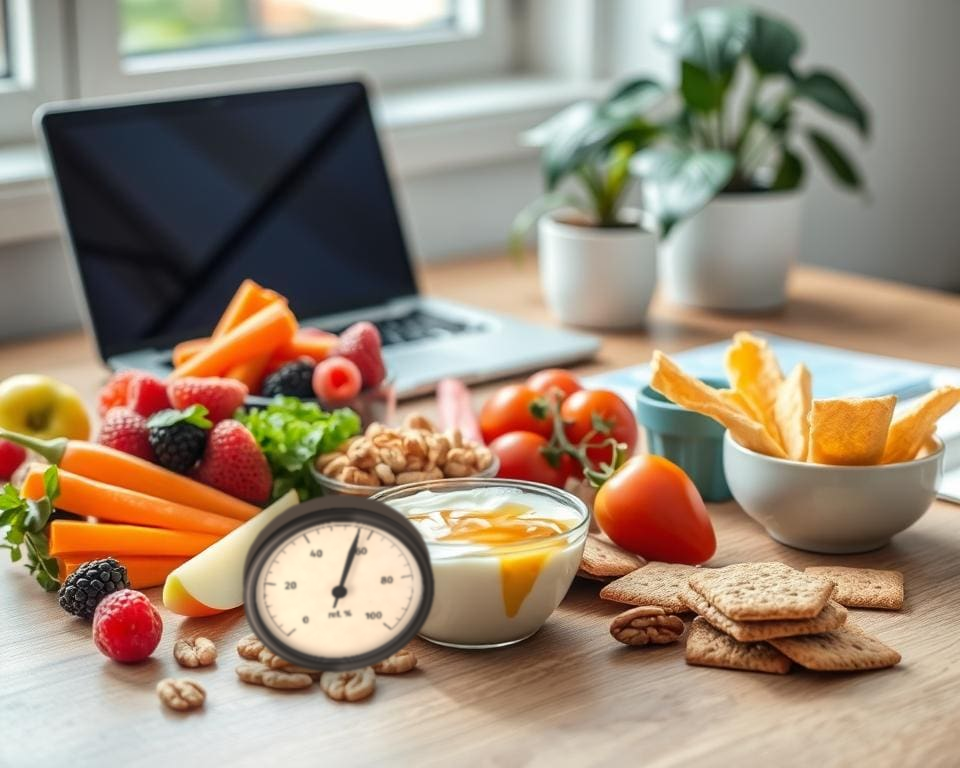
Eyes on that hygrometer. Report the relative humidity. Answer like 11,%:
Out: 56,%
